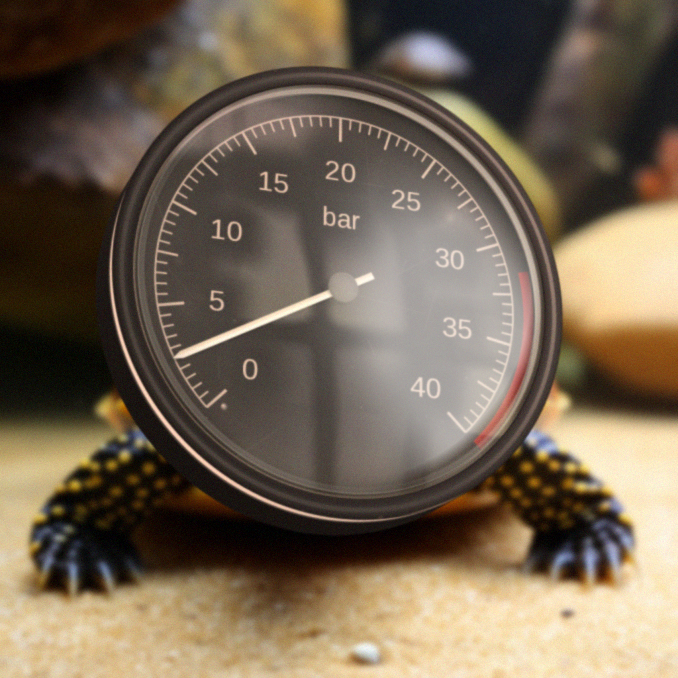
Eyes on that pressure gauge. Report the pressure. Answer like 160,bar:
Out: 2.5,bar
